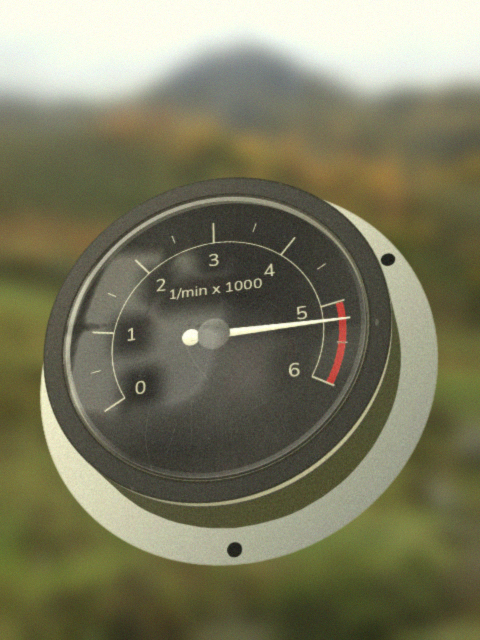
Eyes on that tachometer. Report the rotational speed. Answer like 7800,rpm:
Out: 5250,rpm
